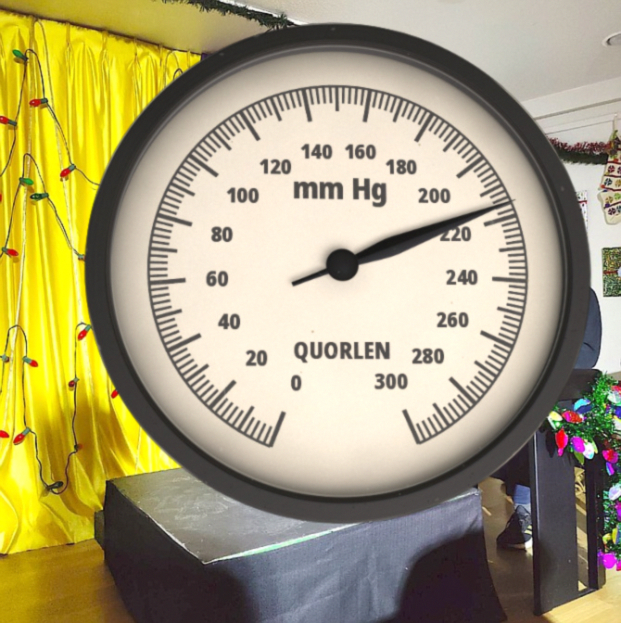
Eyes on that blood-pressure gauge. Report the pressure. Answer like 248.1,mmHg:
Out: 216,mmHg
